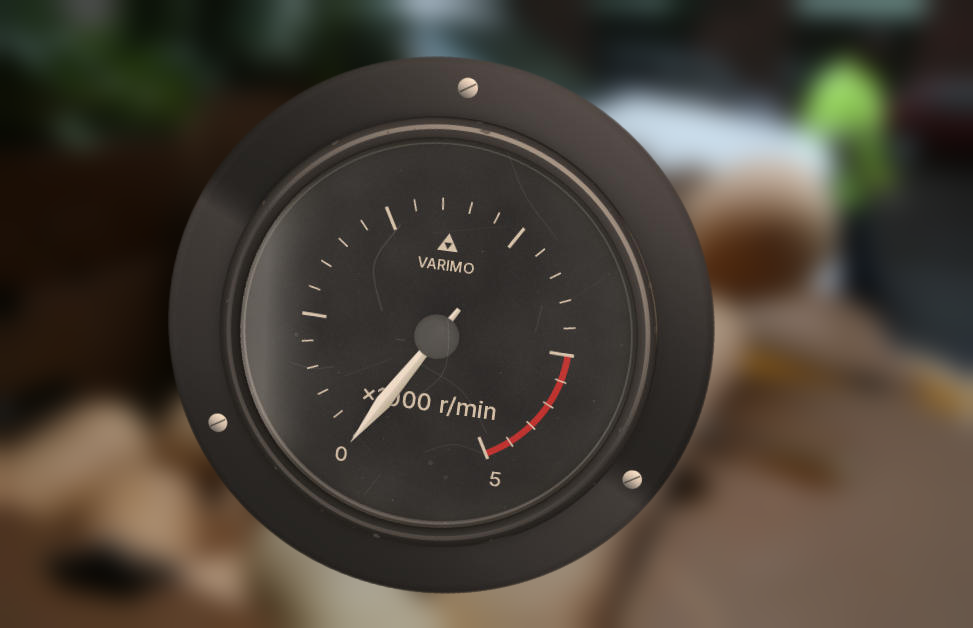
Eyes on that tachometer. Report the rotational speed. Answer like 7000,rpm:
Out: 0,rpm
